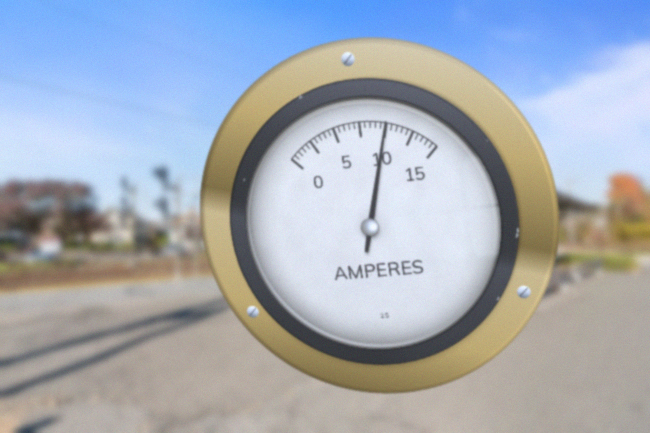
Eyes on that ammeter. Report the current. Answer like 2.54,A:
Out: 10,A
